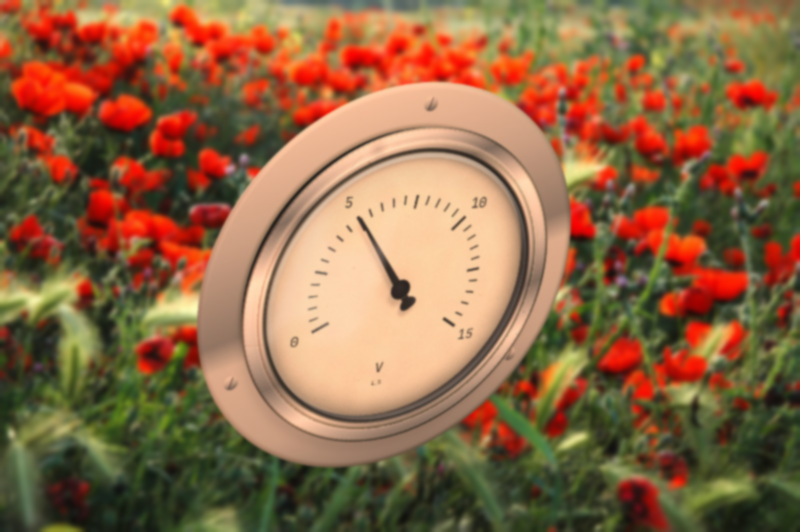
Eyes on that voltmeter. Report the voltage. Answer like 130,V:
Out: 5,V
